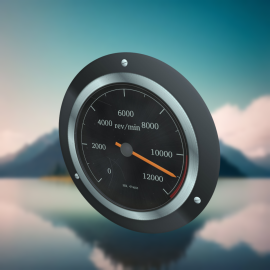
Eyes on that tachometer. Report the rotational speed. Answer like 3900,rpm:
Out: 11000,rpm
